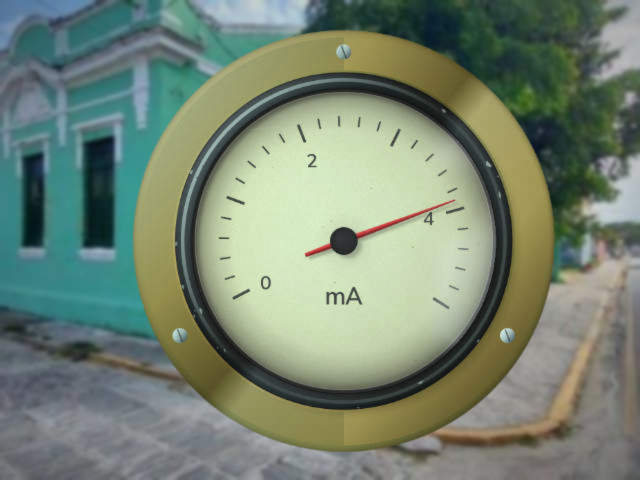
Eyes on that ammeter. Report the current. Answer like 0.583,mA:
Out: 3.9,mA
